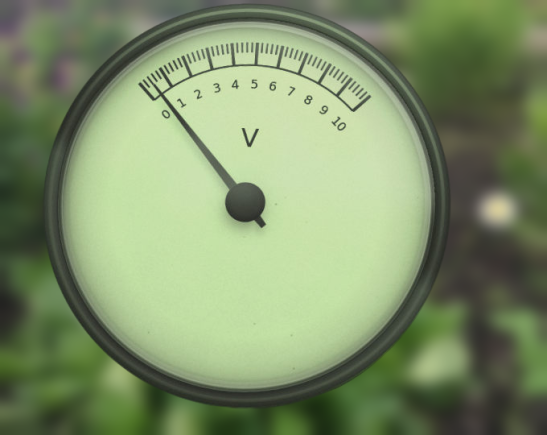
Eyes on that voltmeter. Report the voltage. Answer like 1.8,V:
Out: 0.4,V
